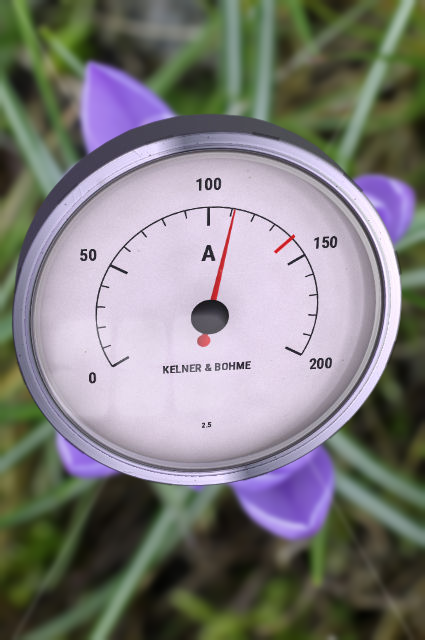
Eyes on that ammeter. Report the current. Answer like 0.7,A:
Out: 110,A
